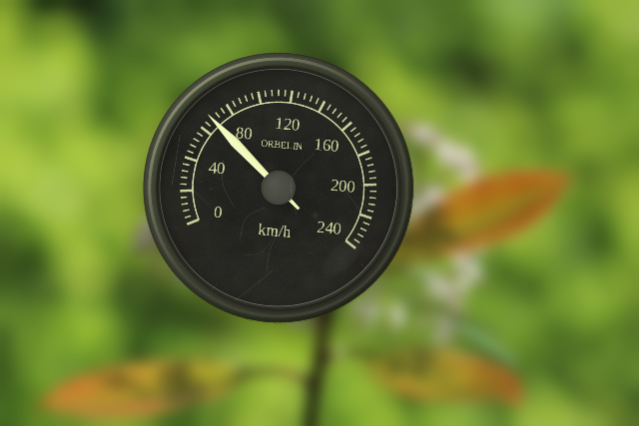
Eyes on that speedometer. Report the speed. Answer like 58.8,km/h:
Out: 68,km/h
